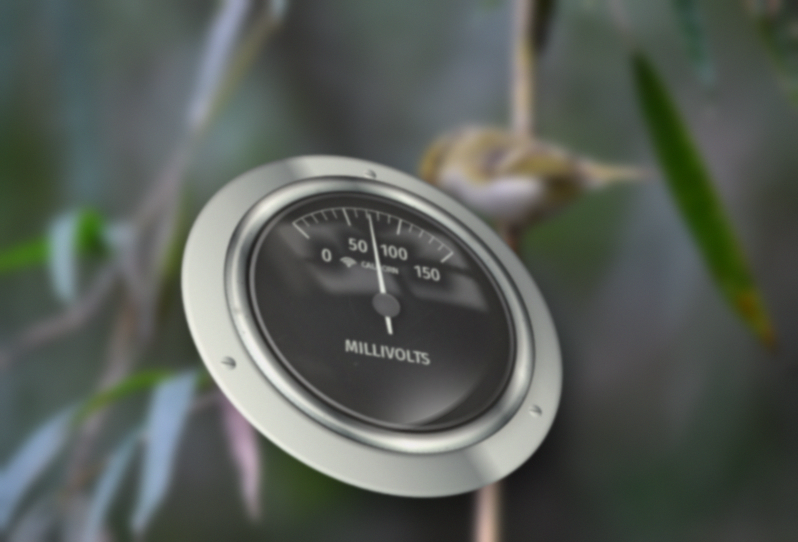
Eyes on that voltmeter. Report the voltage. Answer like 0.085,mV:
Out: 70,mV
